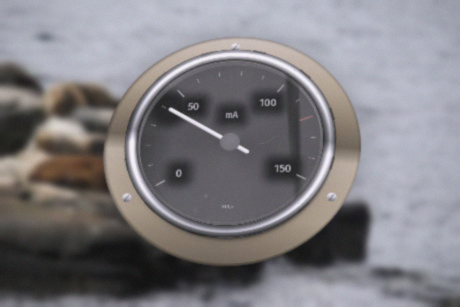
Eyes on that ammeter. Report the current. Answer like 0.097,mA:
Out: 40,mA
